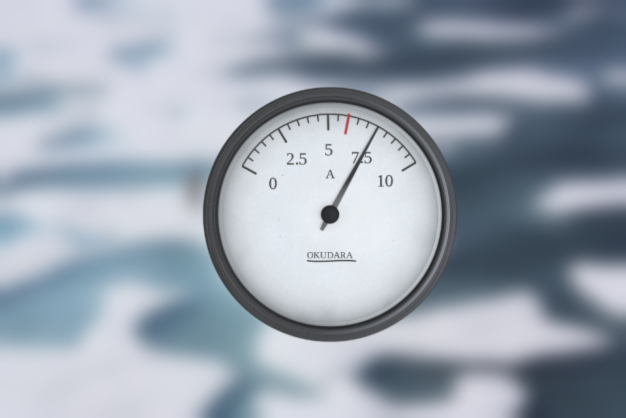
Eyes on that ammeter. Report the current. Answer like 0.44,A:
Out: 7.5,A
